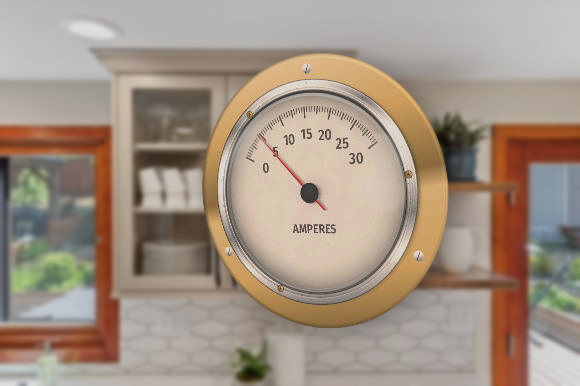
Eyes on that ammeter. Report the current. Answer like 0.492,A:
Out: 5,A
